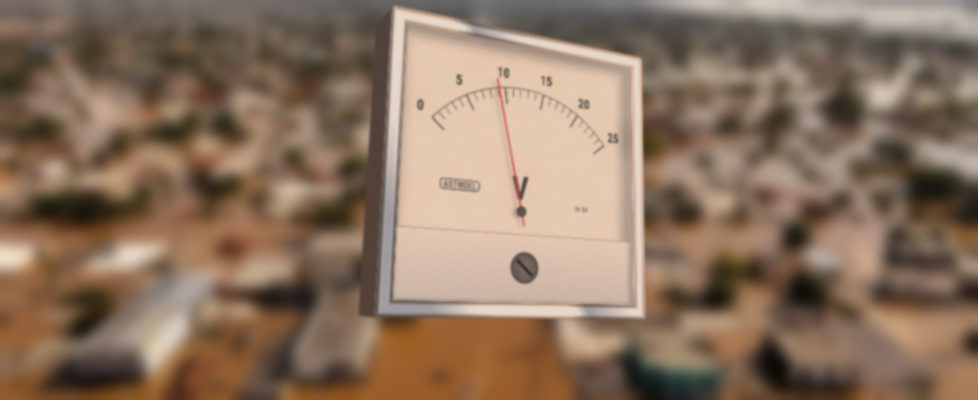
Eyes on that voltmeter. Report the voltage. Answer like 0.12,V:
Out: 9,V
